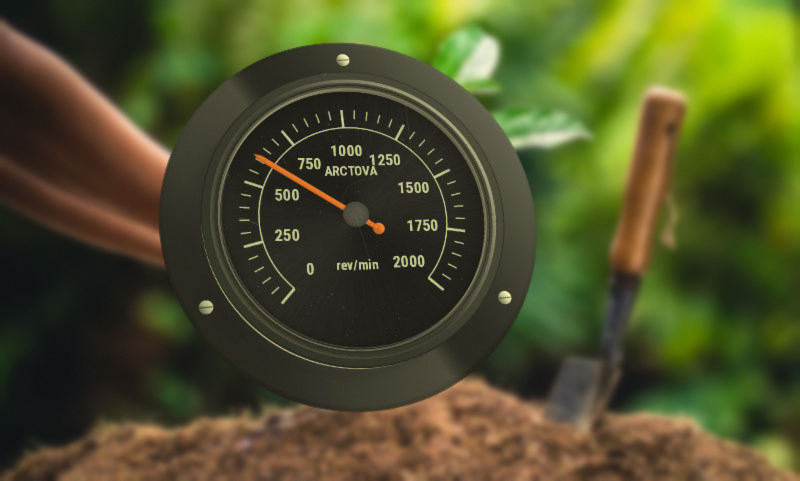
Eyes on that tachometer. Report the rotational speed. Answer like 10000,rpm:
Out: 600,rpm
